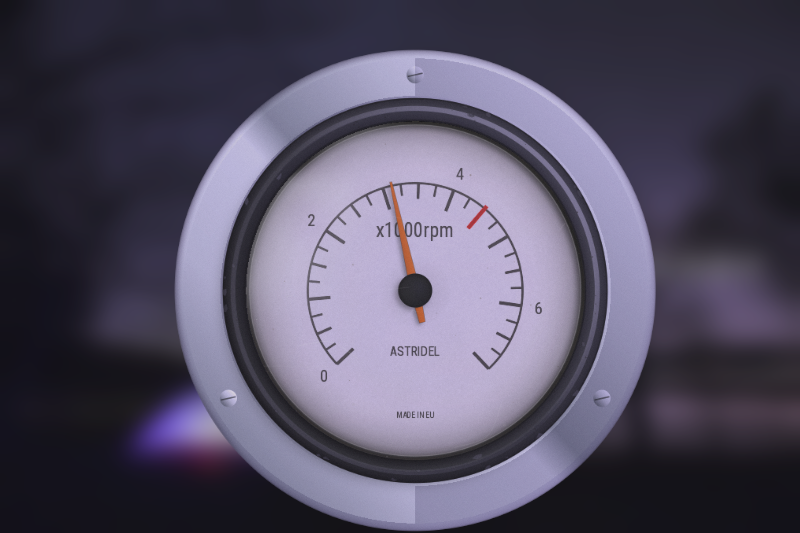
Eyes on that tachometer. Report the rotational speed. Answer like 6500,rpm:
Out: 3125,rpm
